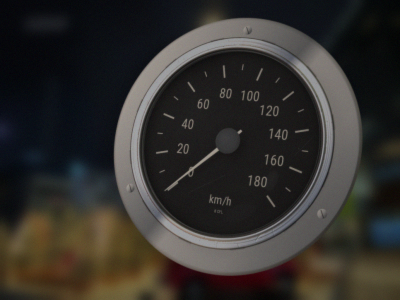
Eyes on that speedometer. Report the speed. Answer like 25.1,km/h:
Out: 0,km/h
